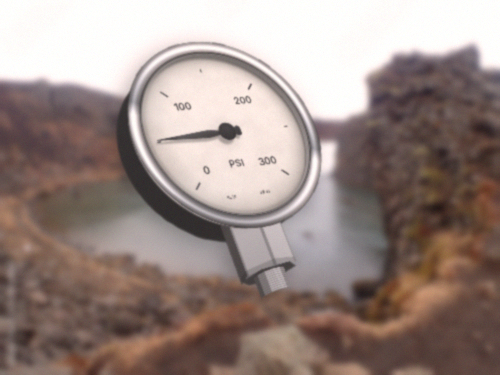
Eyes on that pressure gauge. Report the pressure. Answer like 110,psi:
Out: 50,psi
